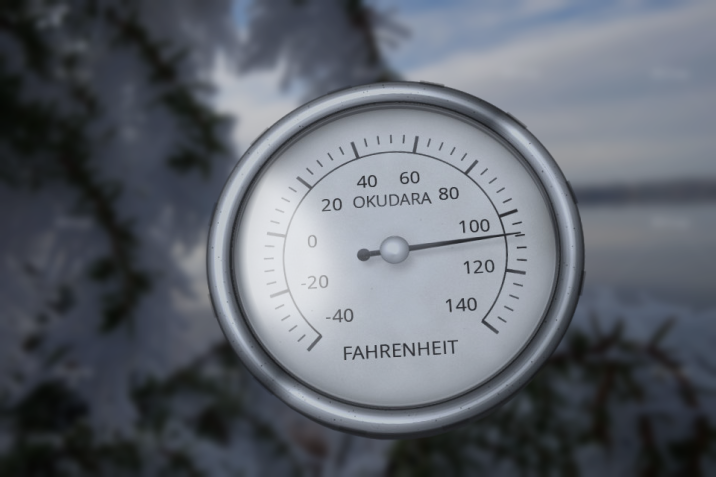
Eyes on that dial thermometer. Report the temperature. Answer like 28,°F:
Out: 108,°F
